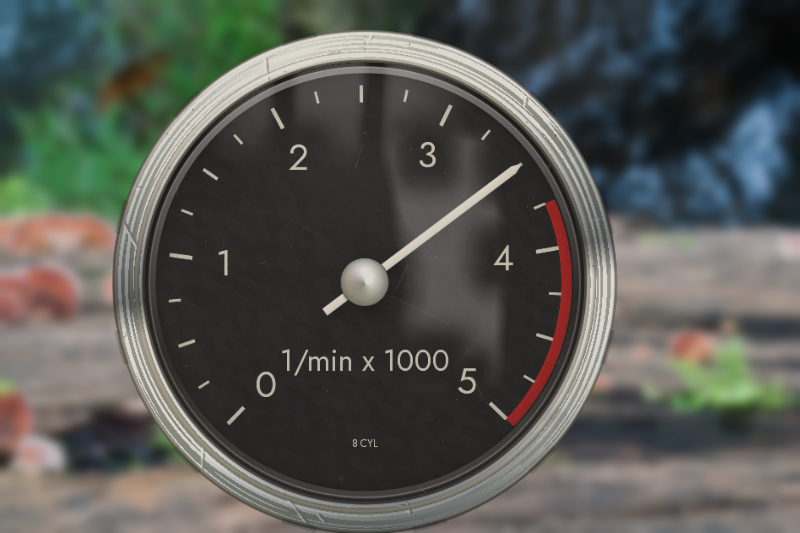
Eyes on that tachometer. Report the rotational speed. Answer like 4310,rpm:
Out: 3500,rpm
